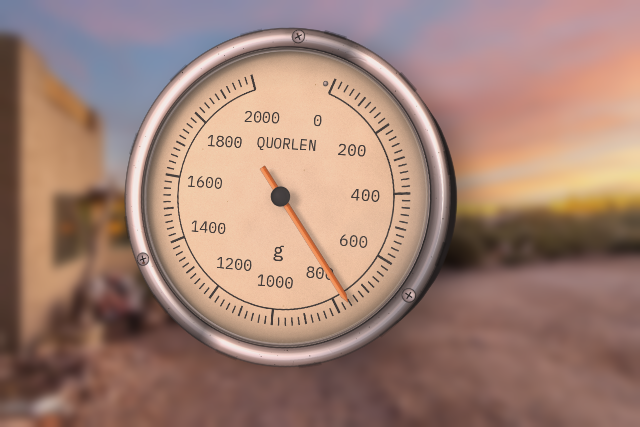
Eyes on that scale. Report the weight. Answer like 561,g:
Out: 760,g
